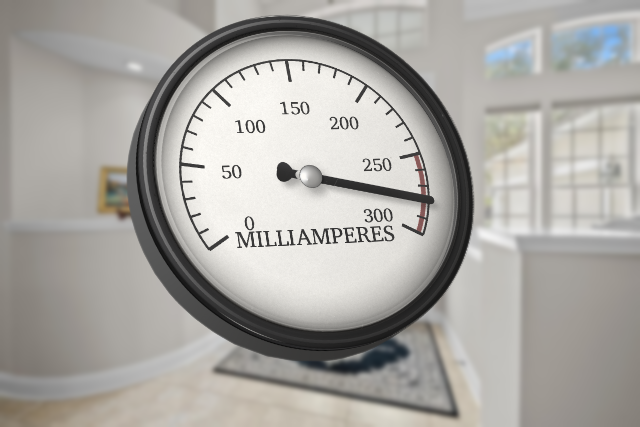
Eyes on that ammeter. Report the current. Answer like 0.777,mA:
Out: 280,mA
